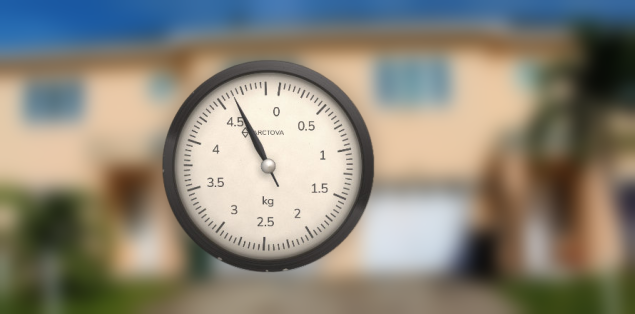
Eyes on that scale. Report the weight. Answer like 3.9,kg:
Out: 4.65,kg
